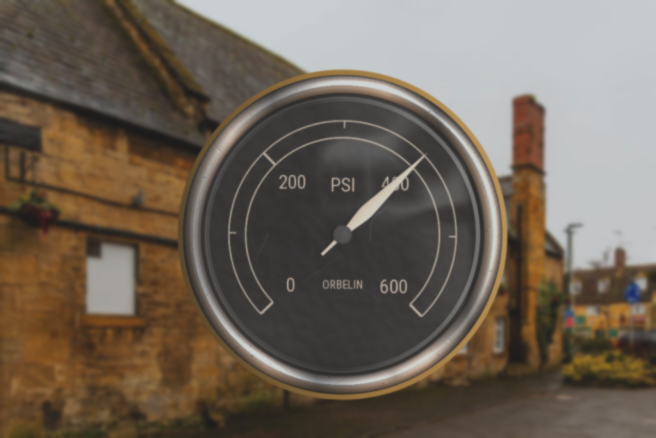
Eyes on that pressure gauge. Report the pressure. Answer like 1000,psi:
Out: 400,psi
